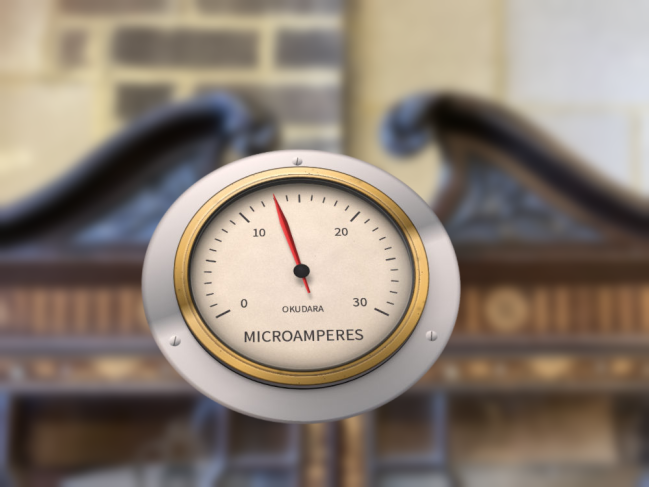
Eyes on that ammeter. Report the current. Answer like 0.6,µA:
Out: 13,µA
